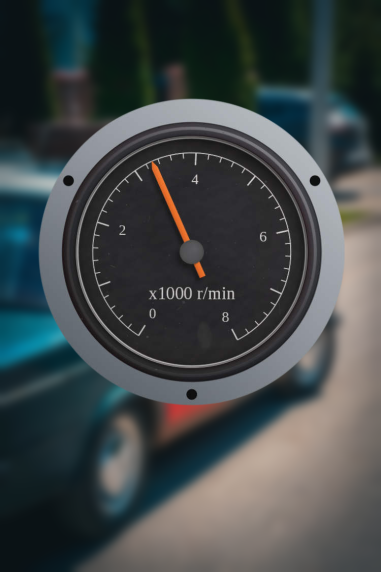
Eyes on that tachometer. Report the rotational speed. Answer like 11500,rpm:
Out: 3300,rpm
